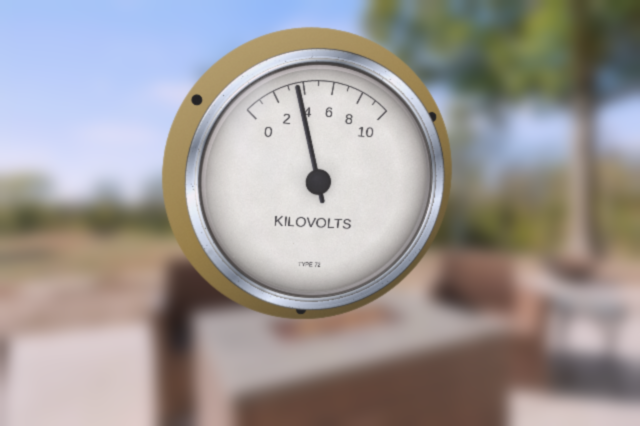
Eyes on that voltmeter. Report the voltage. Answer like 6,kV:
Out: 3.5,kV
